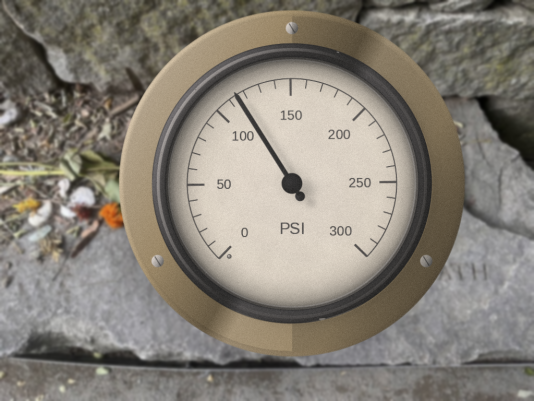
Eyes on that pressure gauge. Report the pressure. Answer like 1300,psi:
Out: 115,psi
